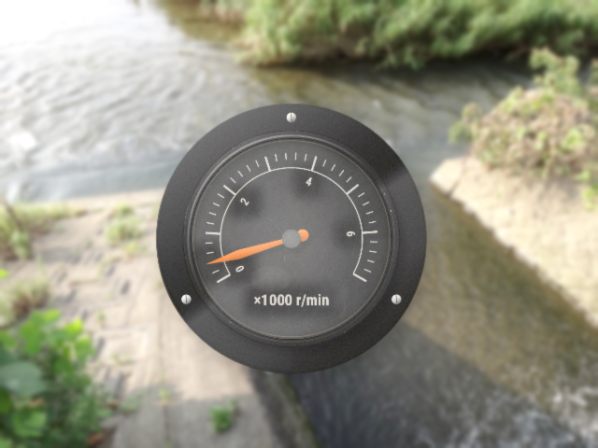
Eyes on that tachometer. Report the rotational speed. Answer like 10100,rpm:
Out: 400,rpm
